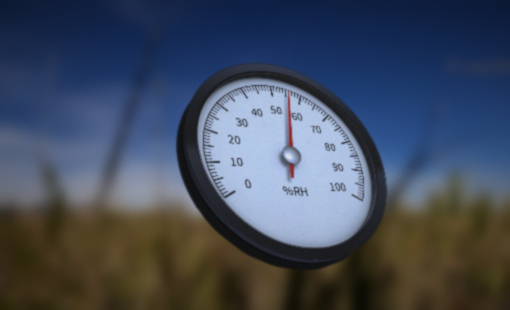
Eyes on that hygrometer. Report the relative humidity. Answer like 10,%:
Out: 55,%
